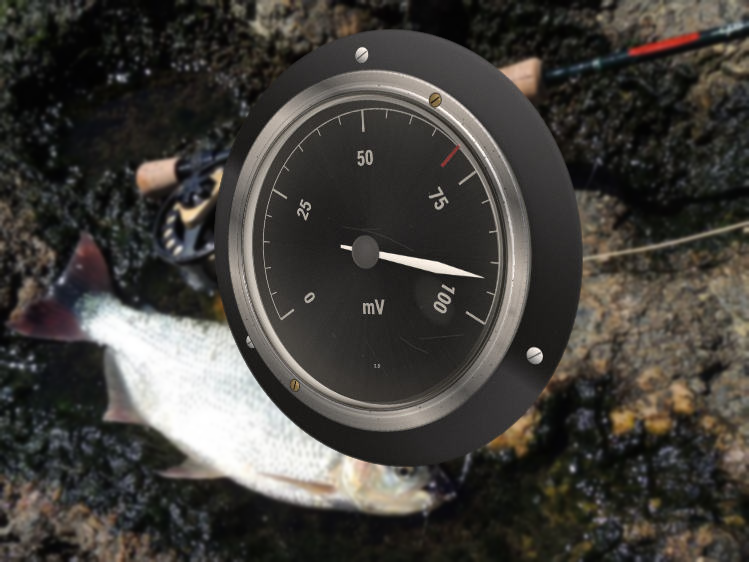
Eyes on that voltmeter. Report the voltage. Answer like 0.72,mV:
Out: 92.5,mV
